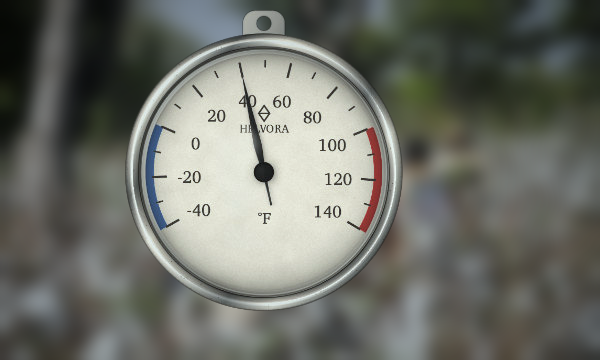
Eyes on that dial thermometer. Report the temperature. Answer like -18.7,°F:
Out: 40,°F
